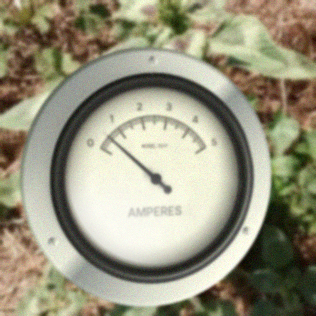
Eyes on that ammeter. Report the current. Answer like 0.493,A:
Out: 0.5,A
